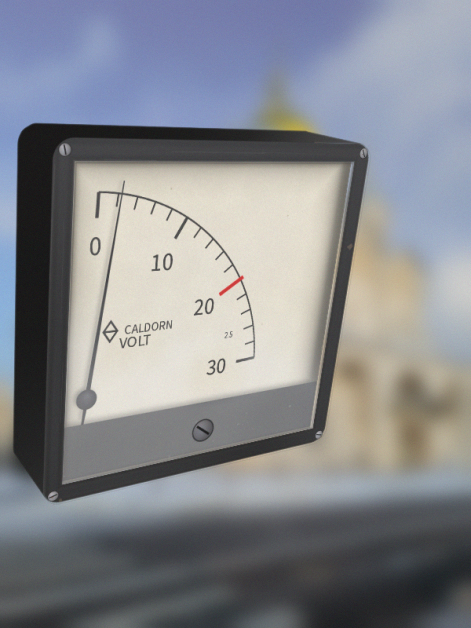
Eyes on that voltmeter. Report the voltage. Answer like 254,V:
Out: 2,V
